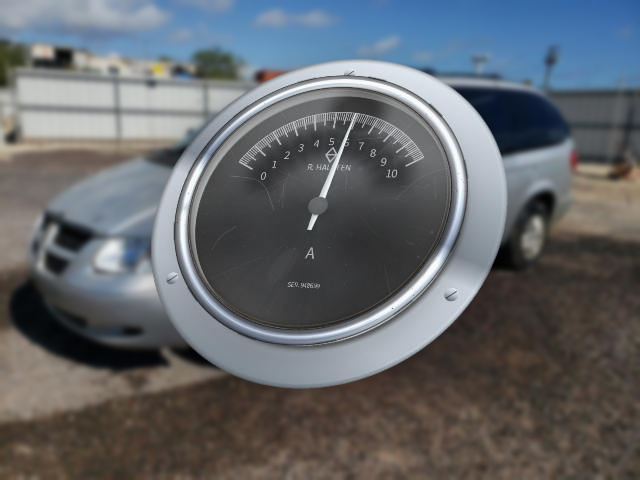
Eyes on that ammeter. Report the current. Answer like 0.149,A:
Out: 6,A
